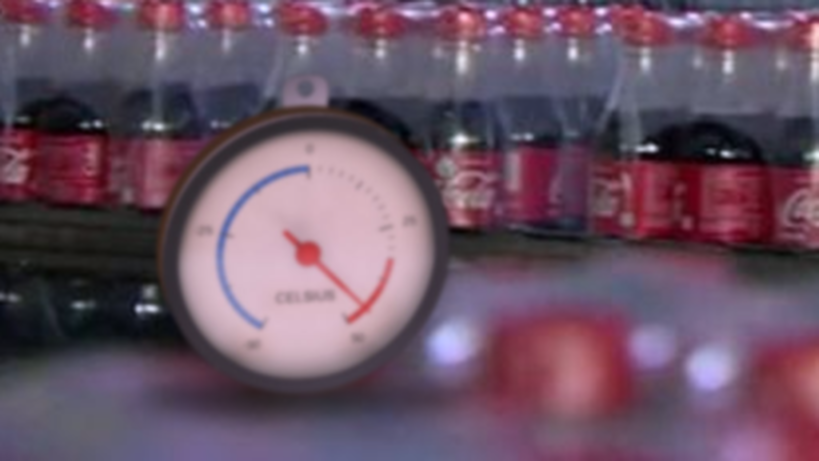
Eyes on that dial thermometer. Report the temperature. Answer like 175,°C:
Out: 45,°C
